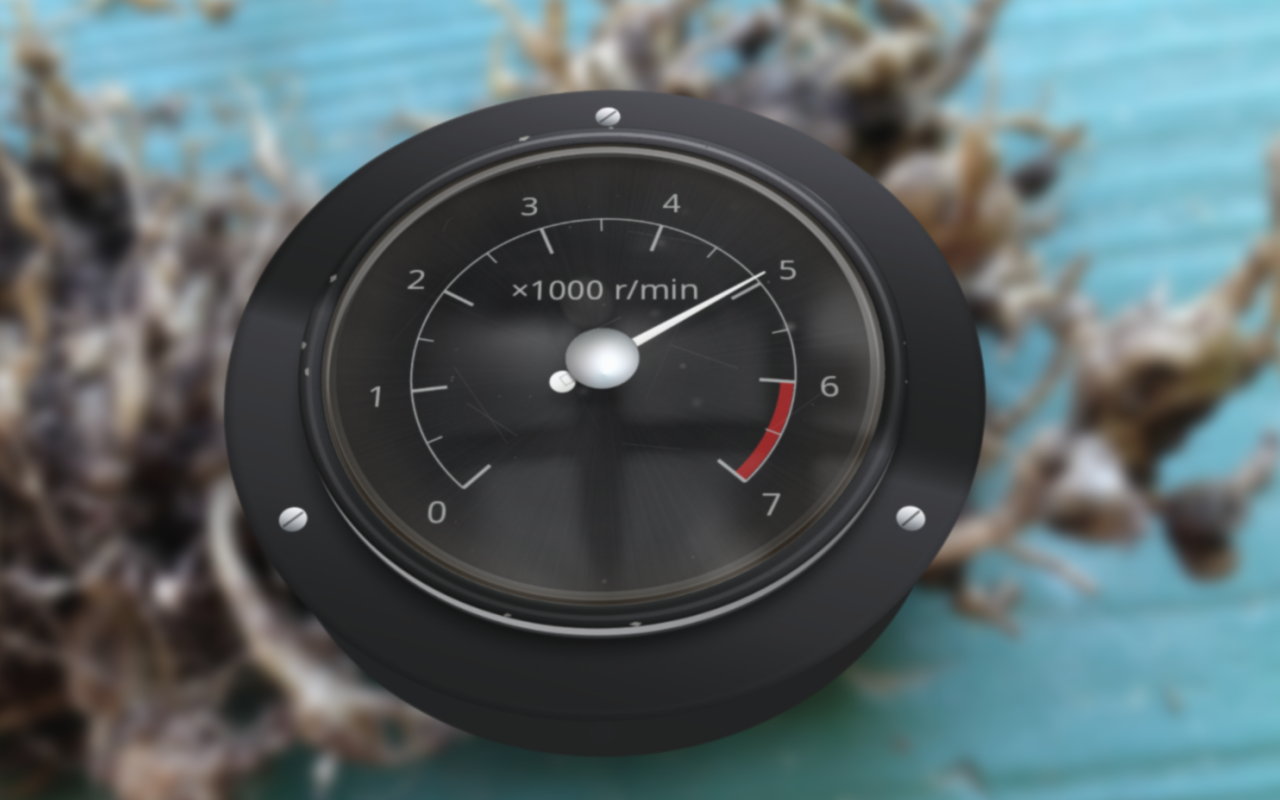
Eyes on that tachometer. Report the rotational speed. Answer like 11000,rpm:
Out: 5000,rpm
